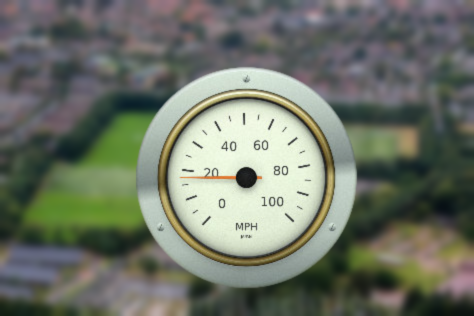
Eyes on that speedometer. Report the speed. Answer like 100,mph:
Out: 17.5,mph
